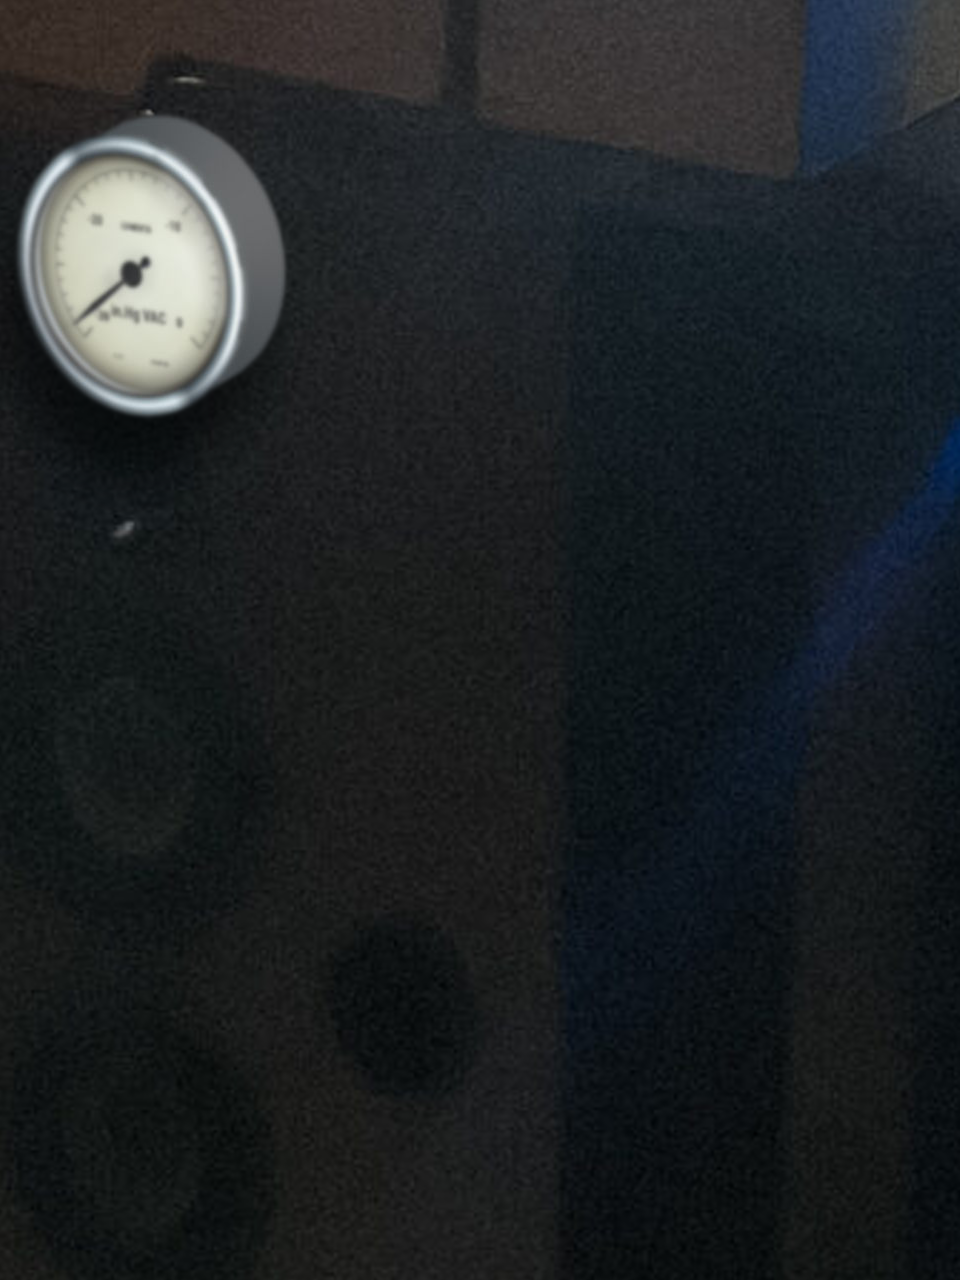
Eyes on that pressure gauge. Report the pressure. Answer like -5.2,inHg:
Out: -29,inHg
